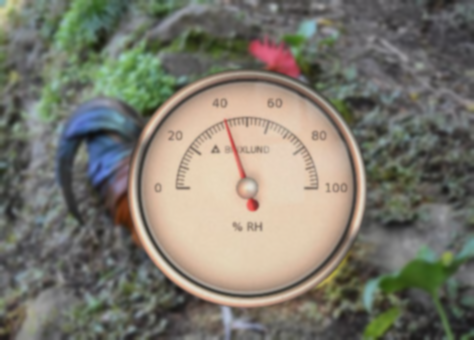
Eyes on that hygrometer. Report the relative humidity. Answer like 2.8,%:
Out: 40,%
